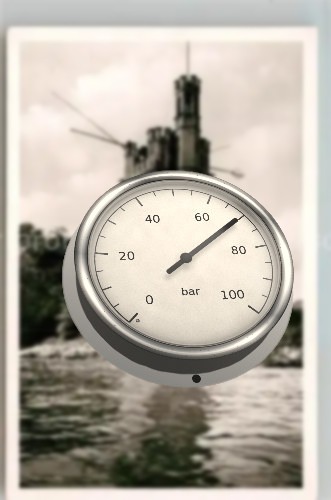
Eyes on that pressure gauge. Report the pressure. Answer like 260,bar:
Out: 70,bar
